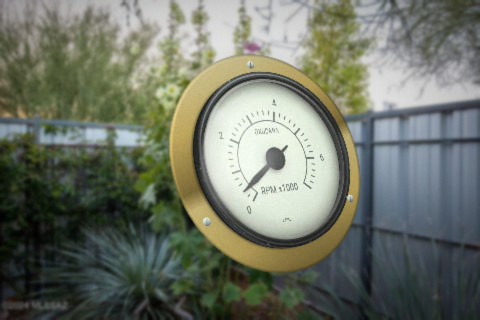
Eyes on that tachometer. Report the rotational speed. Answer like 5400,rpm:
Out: 400,rpm
